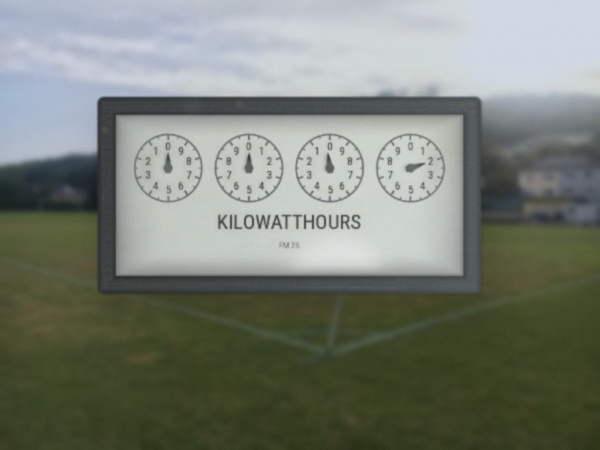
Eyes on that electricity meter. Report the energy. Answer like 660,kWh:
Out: 2,kWh
